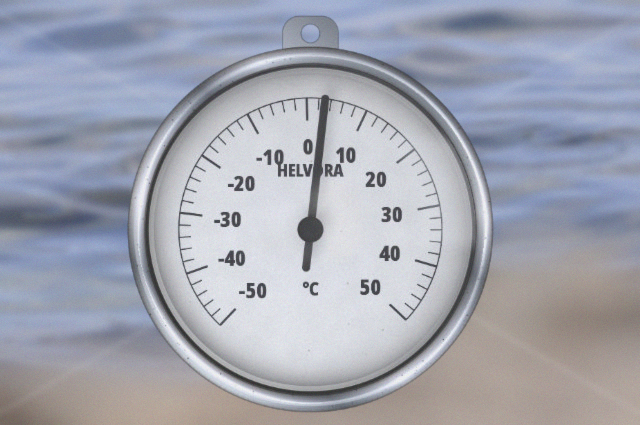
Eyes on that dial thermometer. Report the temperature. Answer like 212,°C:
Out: 3,°C
